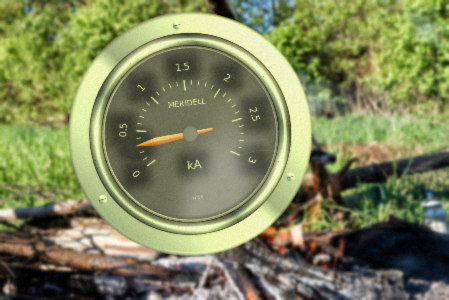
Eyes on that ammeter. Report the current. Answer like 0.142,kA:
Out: 0.3,kA
